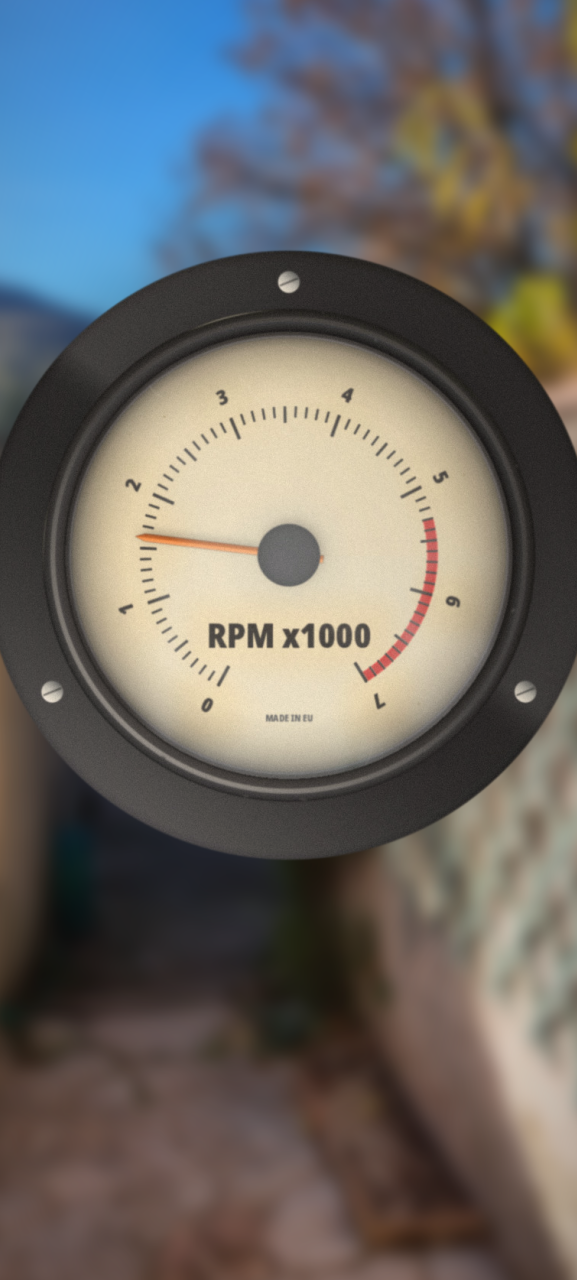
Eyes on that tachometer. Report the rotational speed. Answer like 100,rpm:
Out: 1600,rpm
